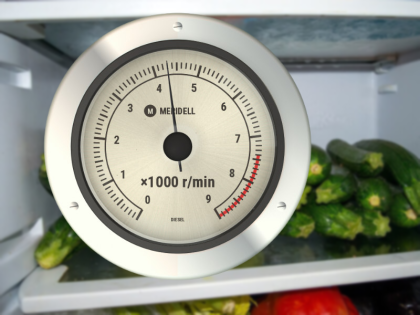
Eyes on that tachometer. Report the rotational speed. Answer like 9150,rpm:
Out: 4300,rpm
